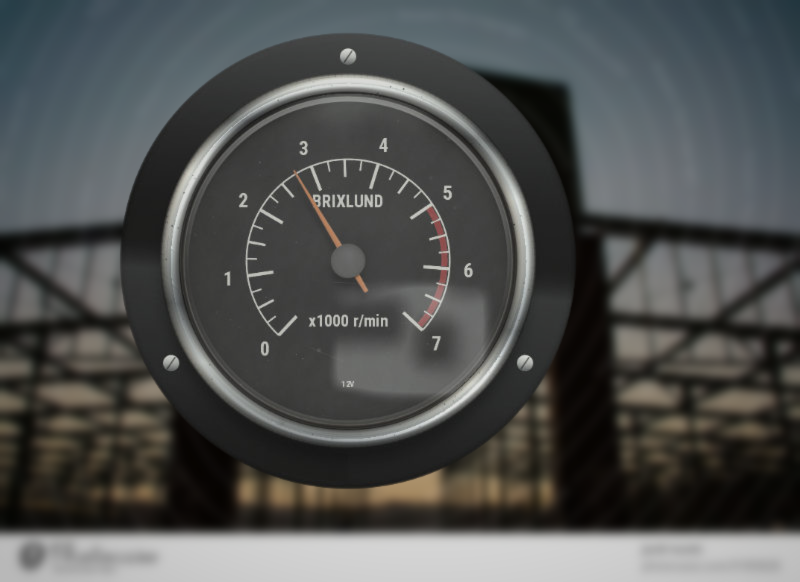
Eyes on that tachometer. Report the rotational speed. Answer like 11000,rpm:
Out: 2750,rpm
